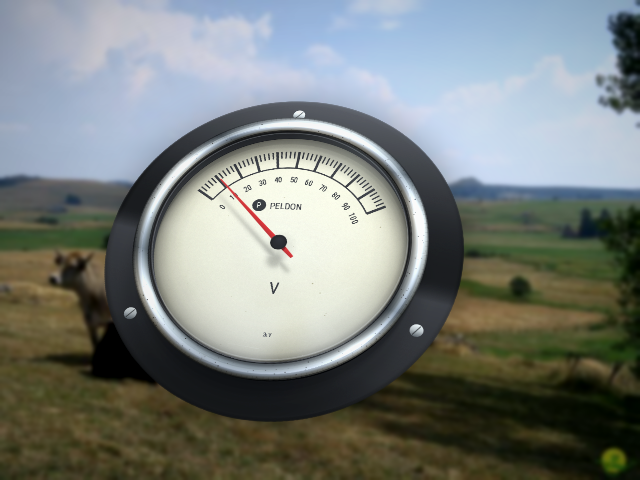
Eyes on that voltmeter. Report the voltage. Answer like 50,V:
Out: 10,V
